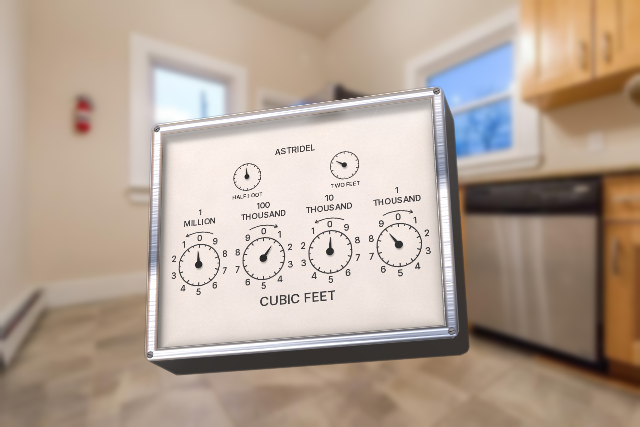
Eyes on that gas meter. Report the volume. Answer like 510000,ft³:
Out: 9900,ft³
